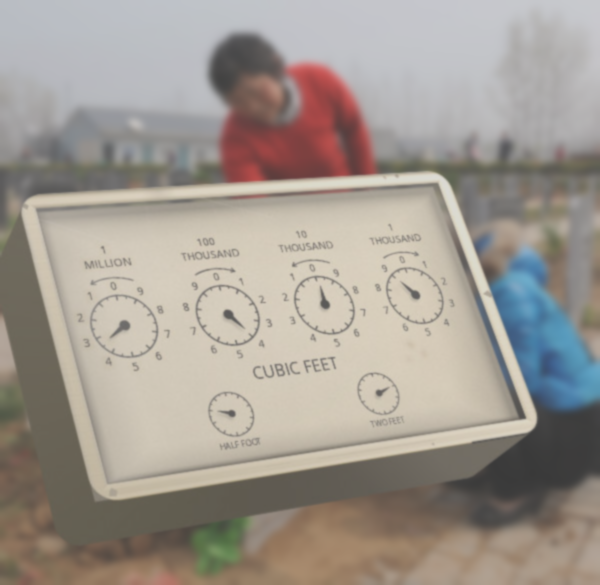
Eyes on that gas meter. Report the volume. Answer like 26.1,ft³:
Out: 339900,ft³
